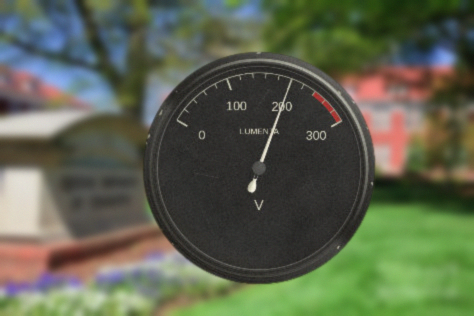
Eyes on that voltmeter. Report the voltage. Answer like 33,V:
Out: 200,V
